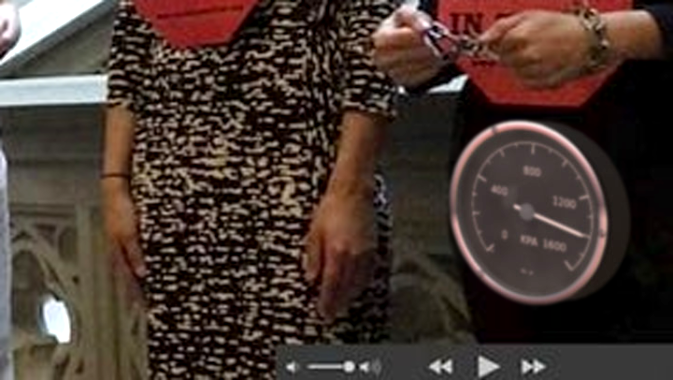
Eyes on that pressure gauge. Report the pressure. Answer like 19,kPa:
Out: 1400,kPa
